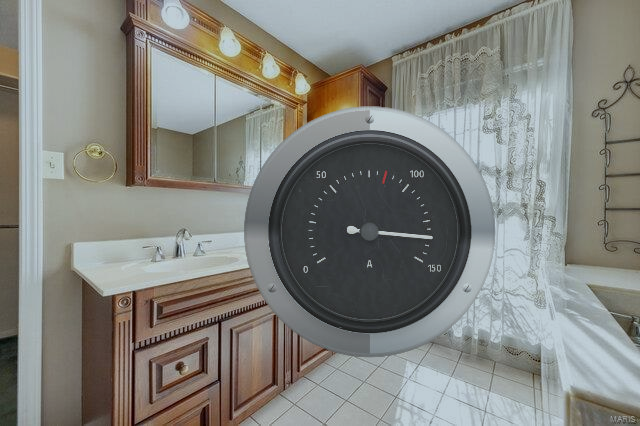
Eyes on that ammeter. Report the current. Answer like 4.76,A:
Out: 135,A
